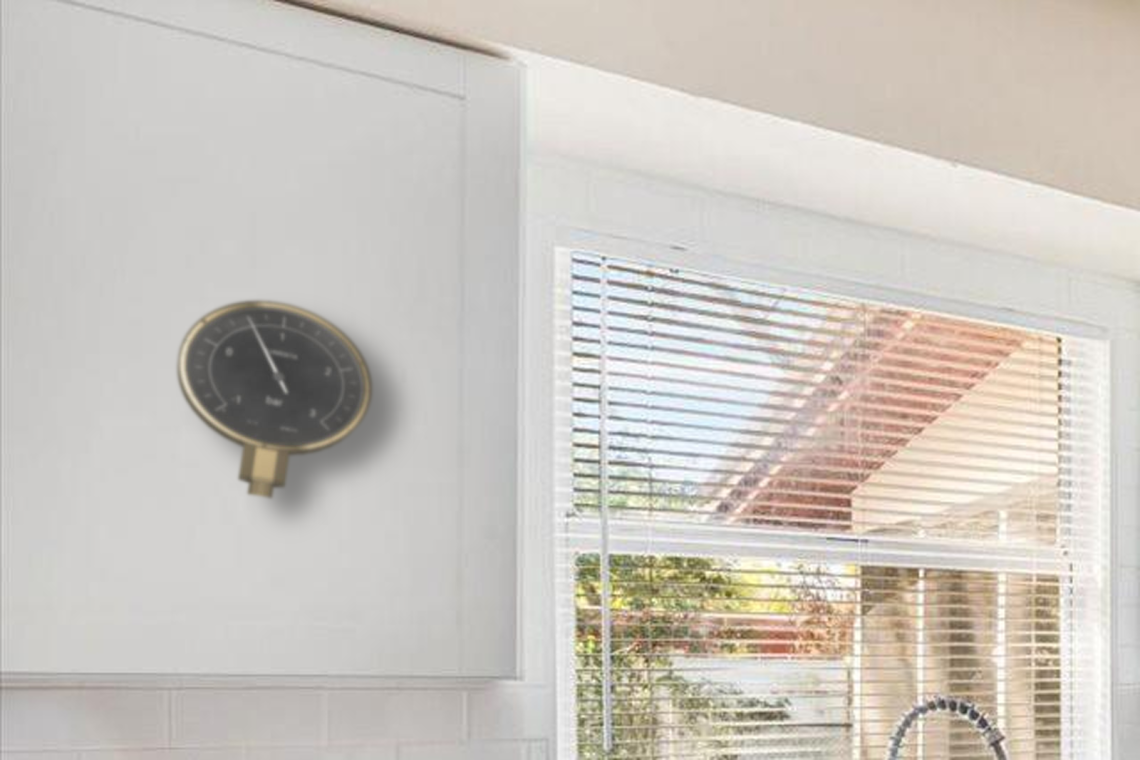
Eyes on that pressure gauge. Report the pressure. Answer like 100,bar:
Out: 0.6,bar
